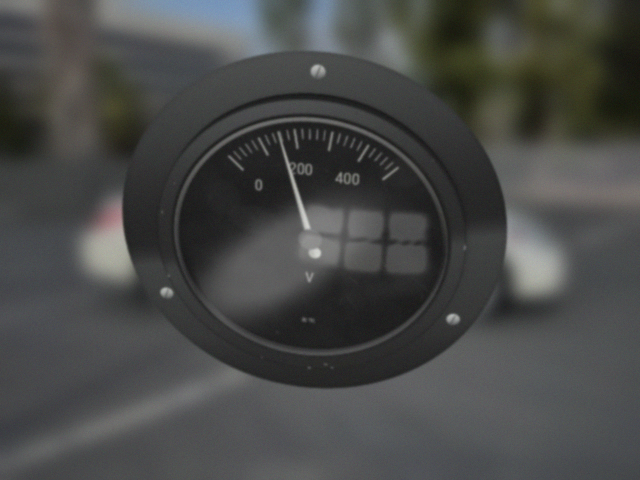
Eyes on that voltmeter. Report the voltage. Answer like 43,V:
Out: 160,V
